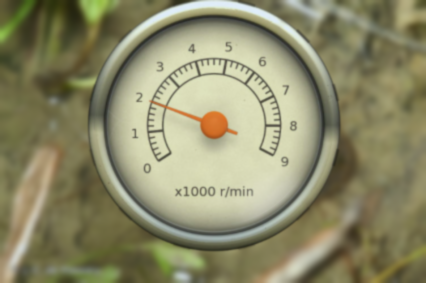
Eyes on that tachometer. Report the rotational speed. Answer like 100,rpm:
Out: 2000,rpm
